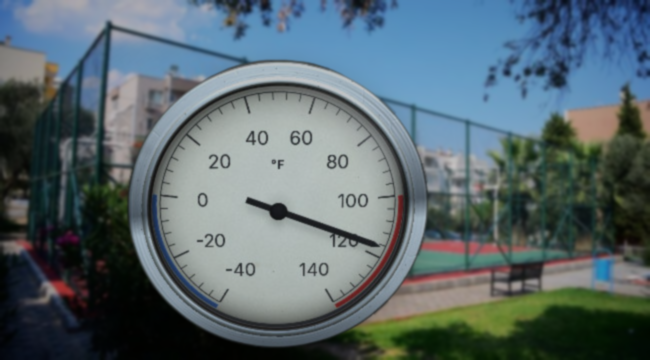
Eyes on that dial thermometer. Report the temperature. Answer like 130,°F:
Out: 116,°F
